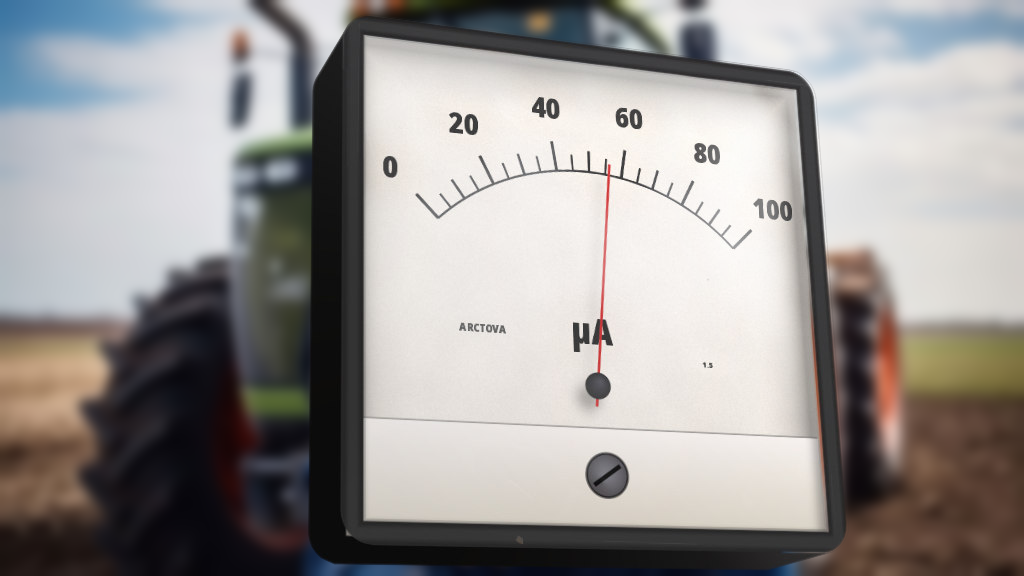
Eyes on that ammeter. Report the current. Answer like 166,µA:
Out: 55,µA
